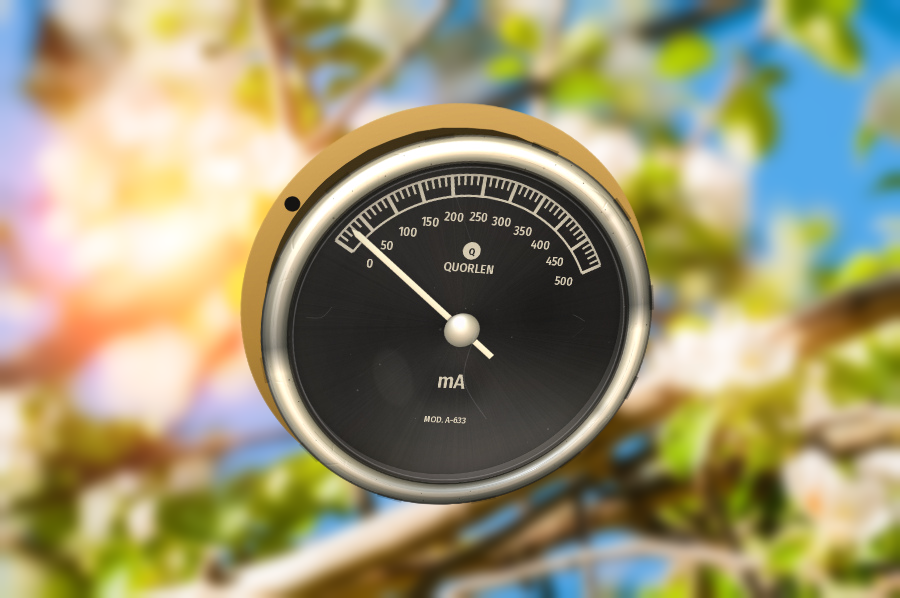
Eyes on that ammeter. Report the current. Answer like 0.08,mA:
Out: 30,mA
